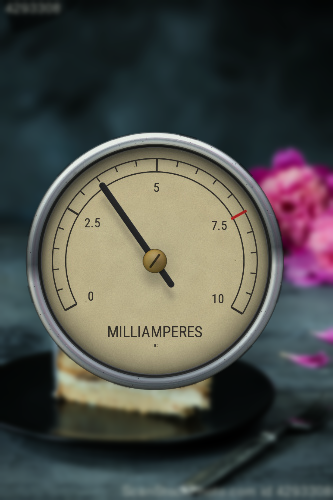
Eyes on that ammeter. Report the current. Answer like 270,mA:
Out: 3.5,mA
